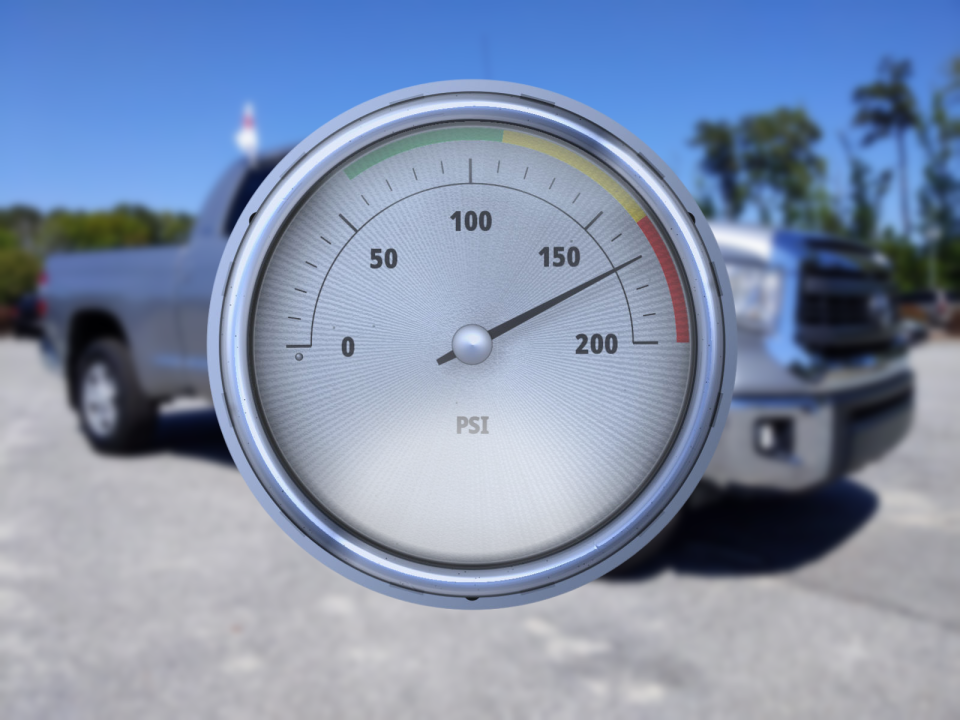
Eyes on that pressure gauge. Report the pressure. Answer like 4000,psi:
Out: 170,psi
